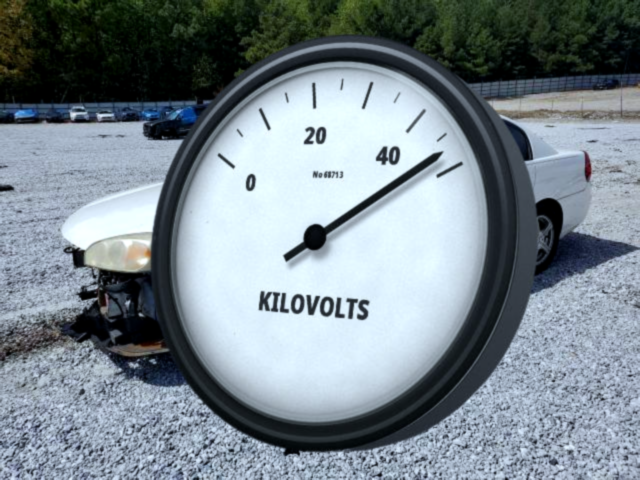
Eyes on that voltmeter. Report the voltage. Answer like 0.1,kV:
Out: 47.5,kV
